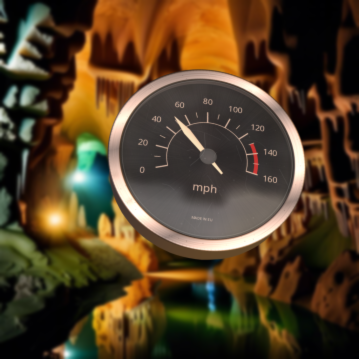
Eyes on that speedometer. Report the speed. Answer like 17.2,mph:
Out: 50,mph
